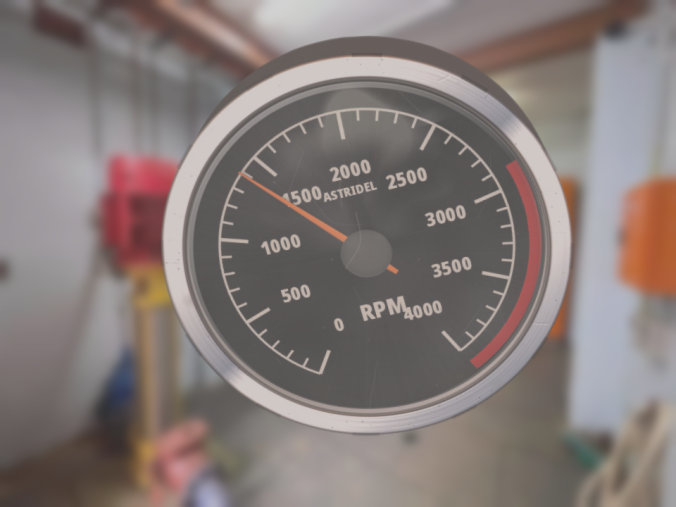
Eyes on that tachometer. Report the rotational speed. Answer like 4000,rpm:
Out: 1400,rpm
